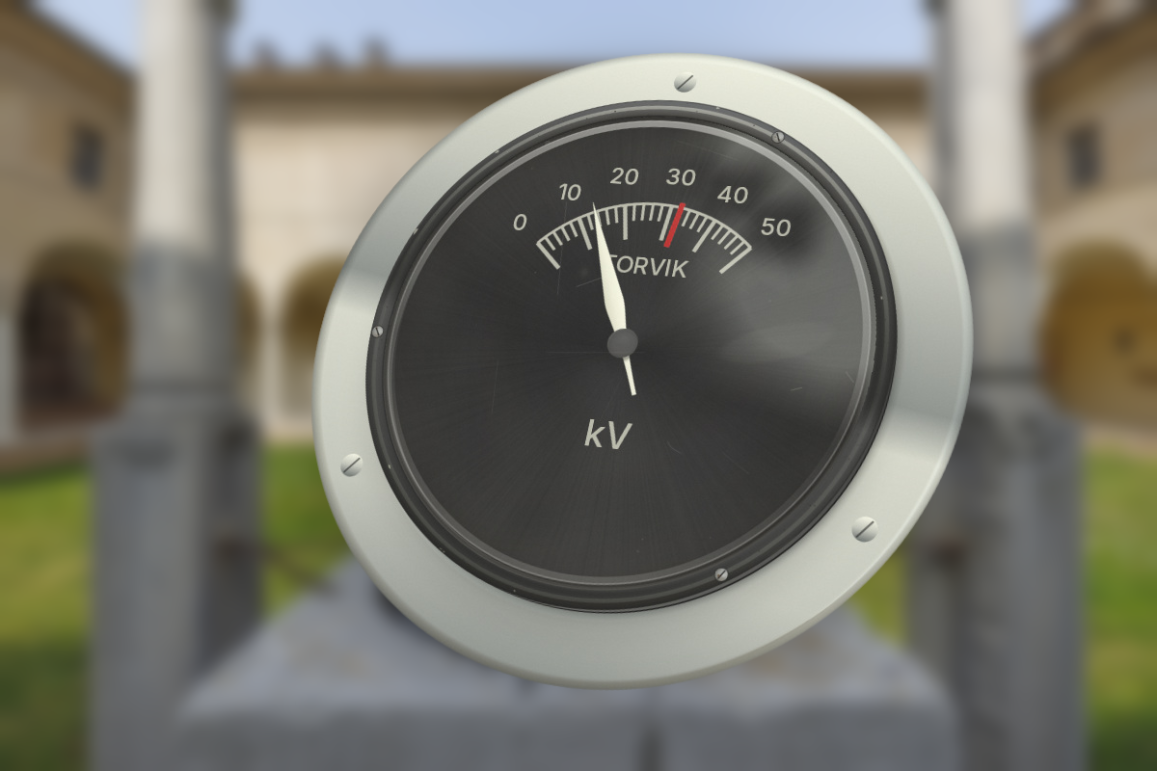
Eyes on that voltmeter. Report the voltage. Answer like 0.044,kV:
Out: 14,kV
